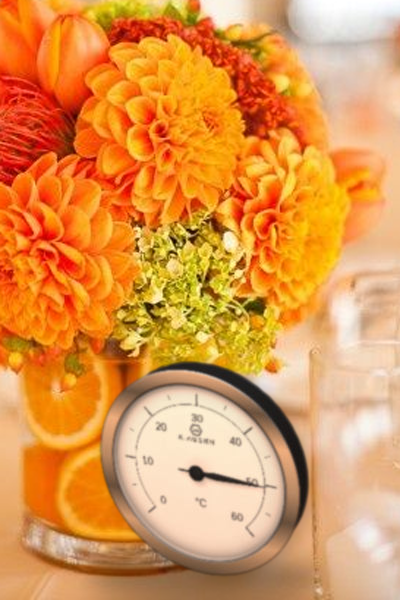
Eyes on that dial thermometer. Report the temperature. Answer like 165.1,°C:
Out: 50,°C
